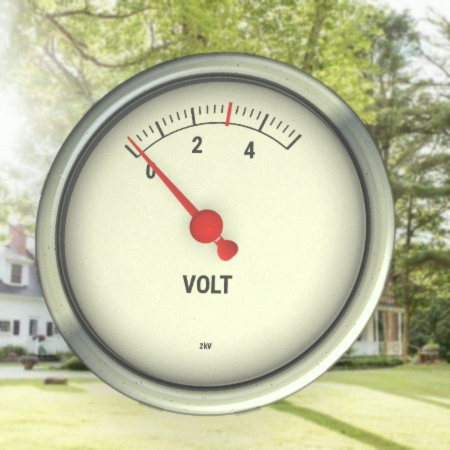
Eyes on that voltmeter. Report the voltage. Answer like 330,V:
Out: 0.2,V
